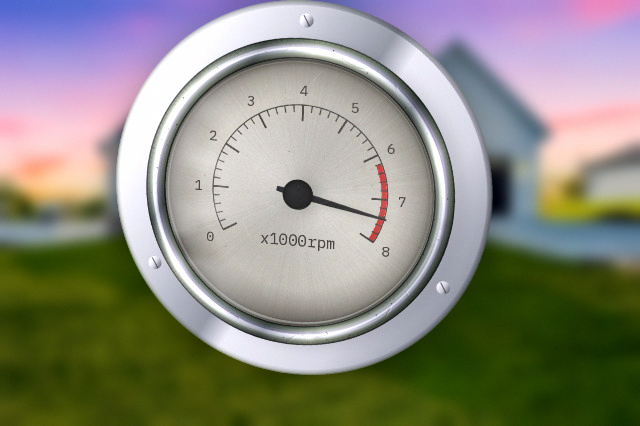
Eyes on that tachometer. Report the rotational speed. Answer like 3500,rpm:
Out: 7400,rpm
